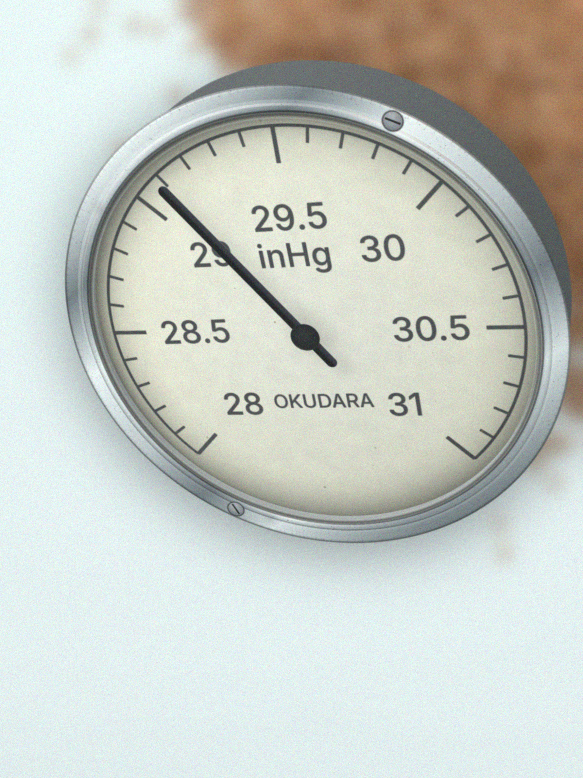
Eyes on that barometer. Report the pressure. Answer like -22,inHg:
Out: 29.1,inHg
